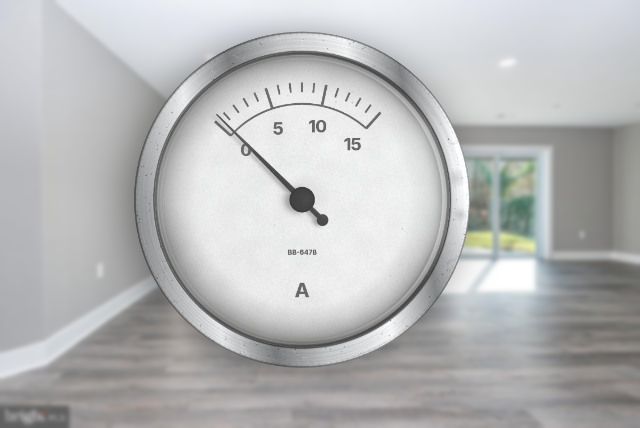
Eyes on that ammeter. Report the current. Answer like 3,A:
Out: 0.5,A
